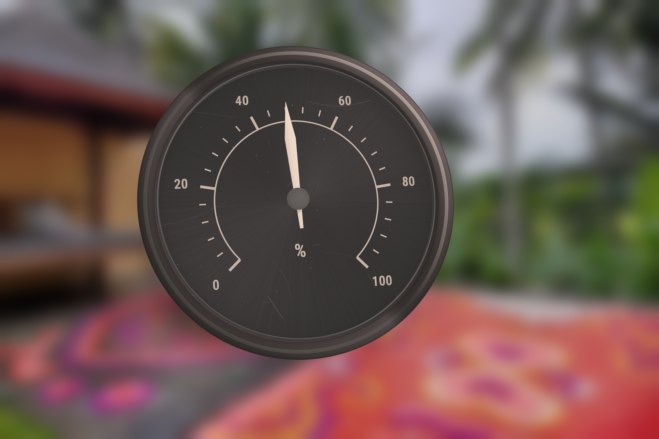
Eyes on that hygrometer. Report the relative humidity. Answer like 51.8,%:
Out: 48,%
